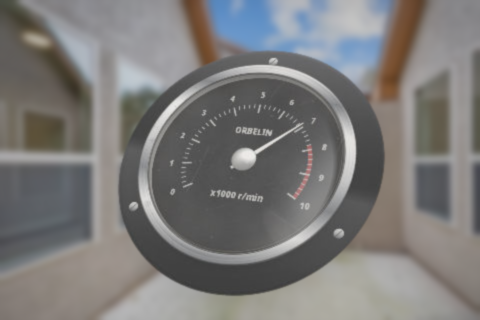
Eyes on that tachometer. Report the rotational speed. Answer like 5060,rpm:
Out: 7000,rpm
